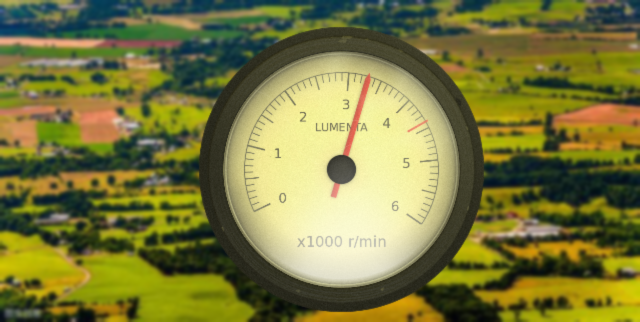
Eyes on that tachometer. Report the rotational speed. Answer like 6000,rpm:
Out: 3300,rpm
